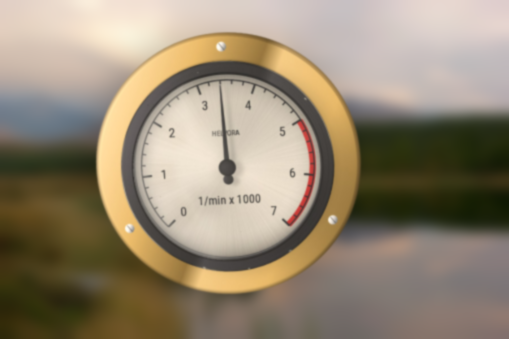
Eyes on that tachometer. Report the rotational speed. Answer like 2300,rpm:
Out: 3400,rpm
